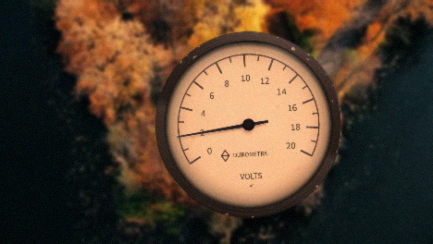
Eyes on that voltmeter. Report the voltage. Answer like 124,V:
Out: 2,V
